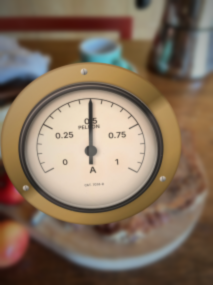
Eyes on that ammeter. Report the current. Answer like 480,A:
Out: 0.5,A
